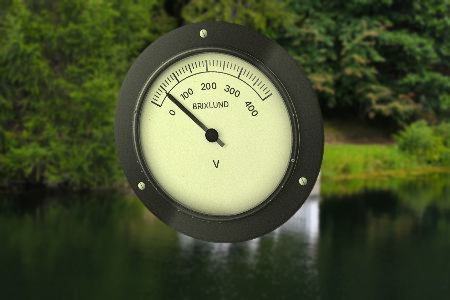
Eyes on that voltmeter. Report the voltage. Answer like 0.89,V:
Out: 50,V
